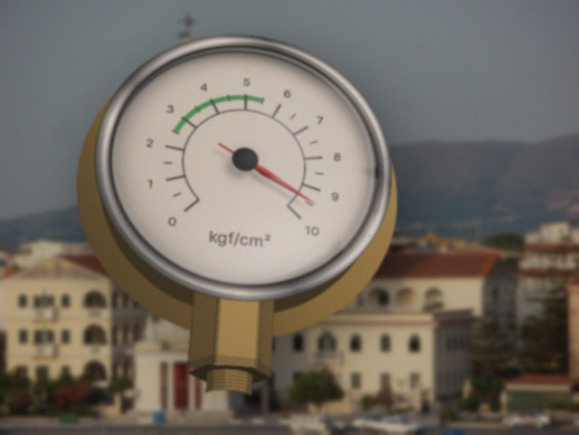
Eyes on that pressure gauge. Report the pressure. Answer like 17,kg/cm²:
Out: 9.5,kg/cm²
